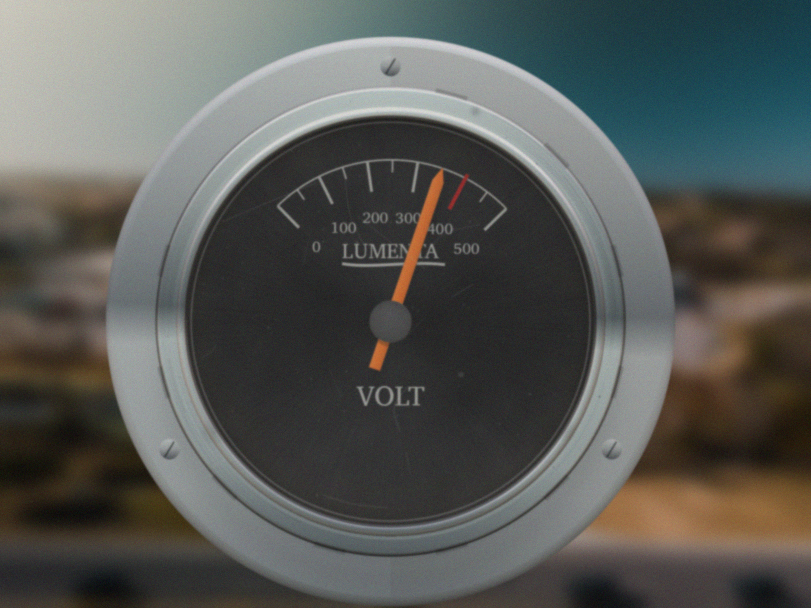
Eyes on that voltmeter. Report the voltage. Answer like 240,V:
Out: 350,V
